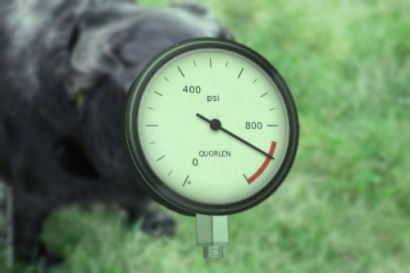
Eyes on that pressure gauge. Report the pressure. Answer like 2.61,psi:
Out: 900,psi
